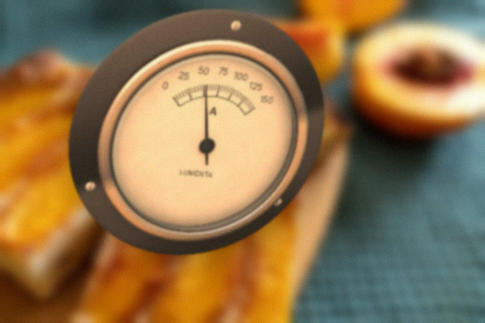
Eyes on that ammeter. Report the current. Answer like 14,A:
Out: 50,A
